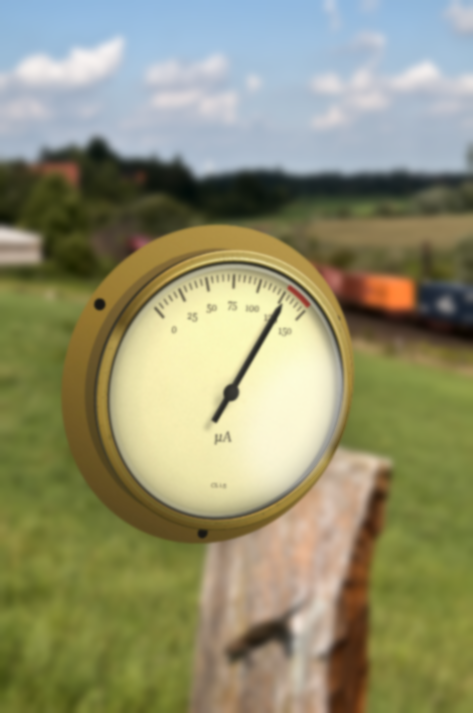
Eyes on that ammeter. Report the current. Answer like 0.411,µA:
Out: 125,µA
